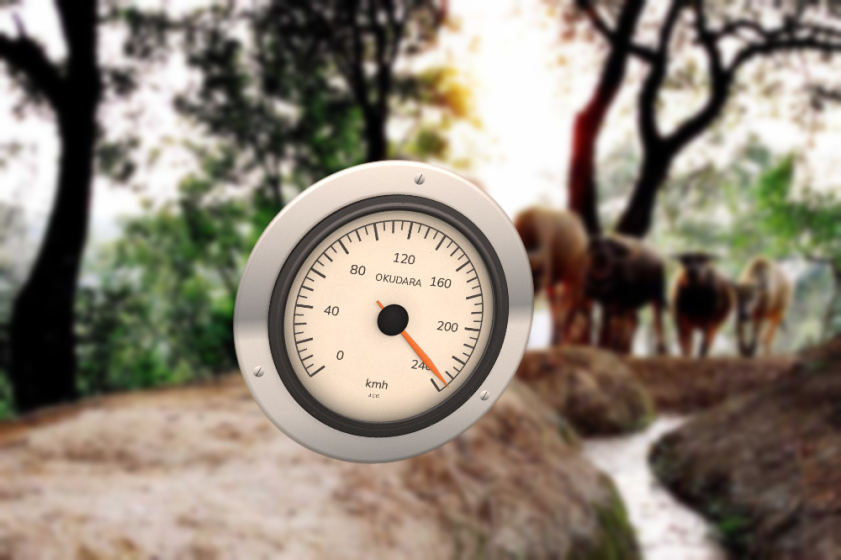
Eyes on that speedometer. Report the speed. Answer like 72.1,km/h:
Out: 235,km/h
